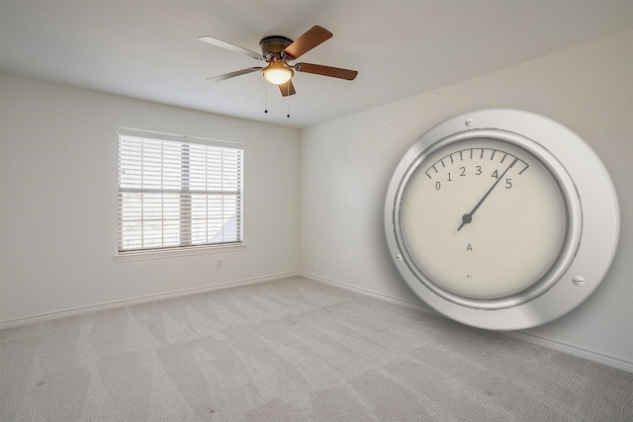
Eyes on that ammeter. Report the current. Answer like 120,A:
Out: 4.5,A
